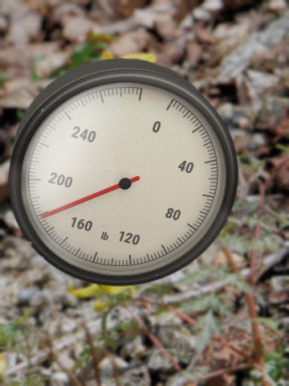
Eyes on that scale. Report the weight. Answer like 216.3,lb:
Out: 180,lb
